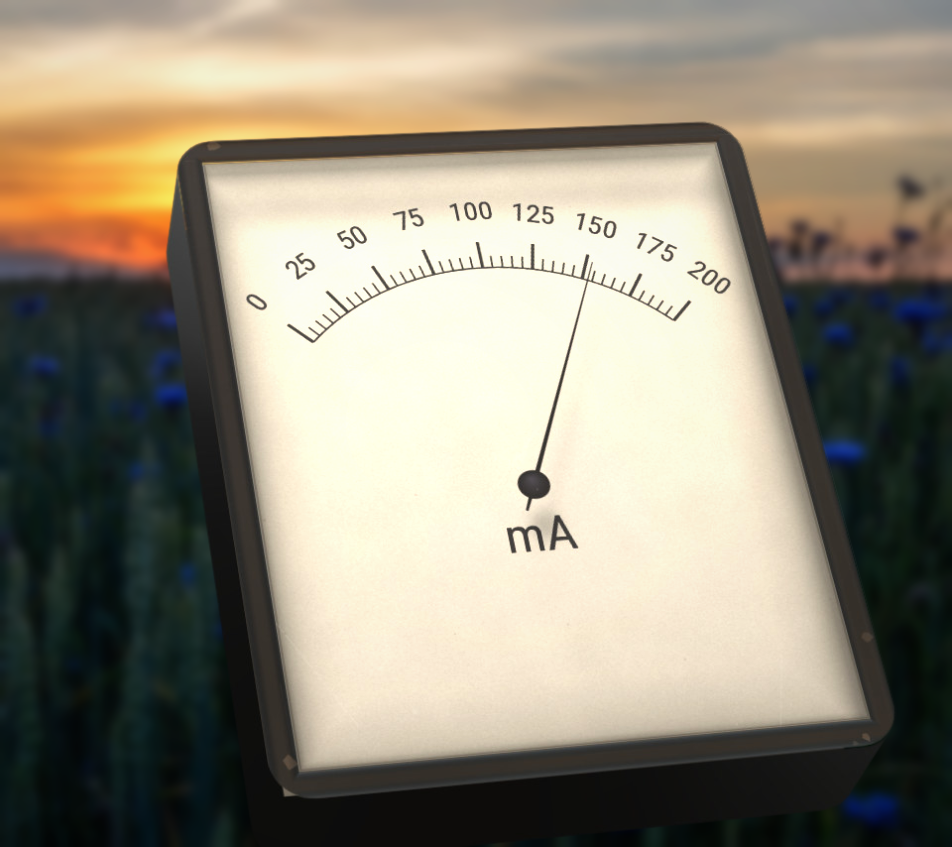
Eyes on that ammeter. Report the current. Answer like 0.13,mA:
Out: 152.5,mA
